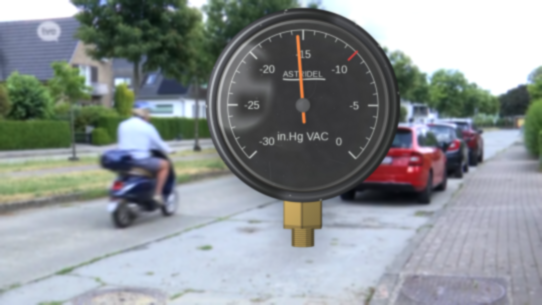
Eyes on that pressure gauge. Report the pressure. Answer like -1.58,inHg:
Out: -15.5,inHg
